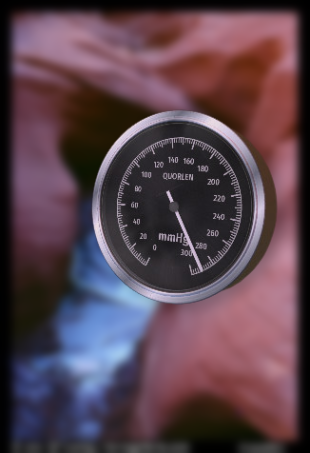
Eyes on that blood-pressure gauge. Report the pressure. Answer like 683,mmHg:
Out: 290,mmHg
